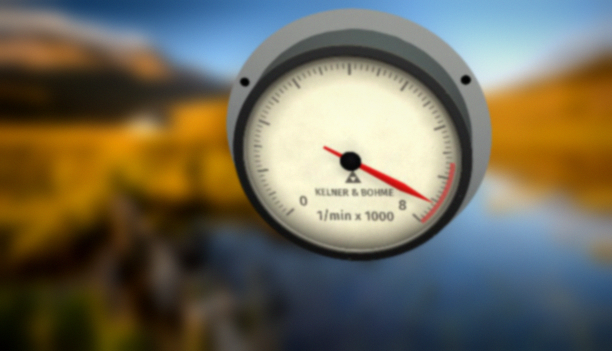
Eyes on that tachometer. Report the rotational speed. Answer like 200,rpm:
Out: 7500,rpm
